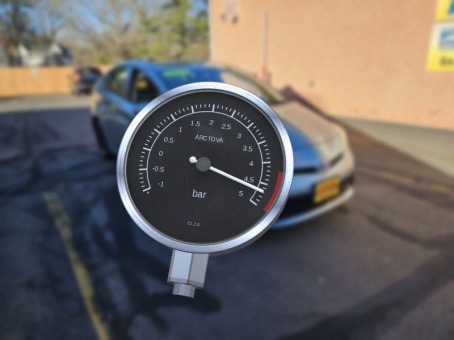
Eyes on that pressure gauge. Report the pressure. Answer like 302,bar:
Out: 4.7,bar
